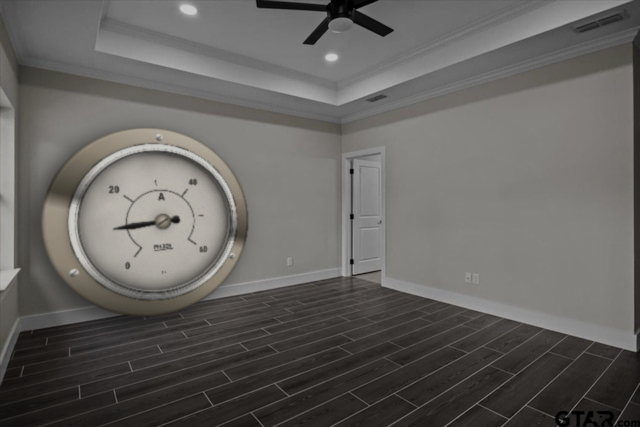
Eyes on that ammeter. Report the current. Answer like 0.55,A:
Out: 10,A
